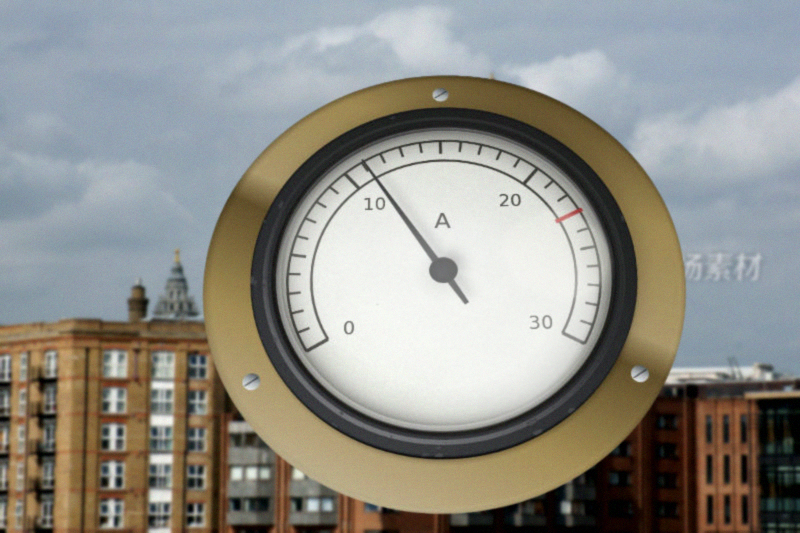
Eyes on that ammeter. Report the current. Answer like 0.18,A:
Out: 11,A
